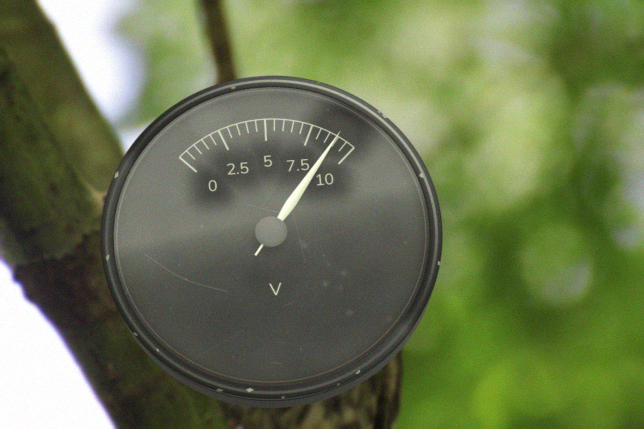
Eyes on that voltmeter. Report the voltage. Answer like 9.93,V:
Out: 9,V
